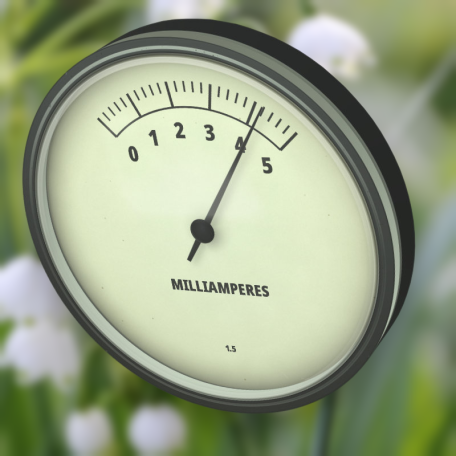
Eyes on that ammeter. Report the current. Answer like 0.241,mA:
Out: 4.2,mA
